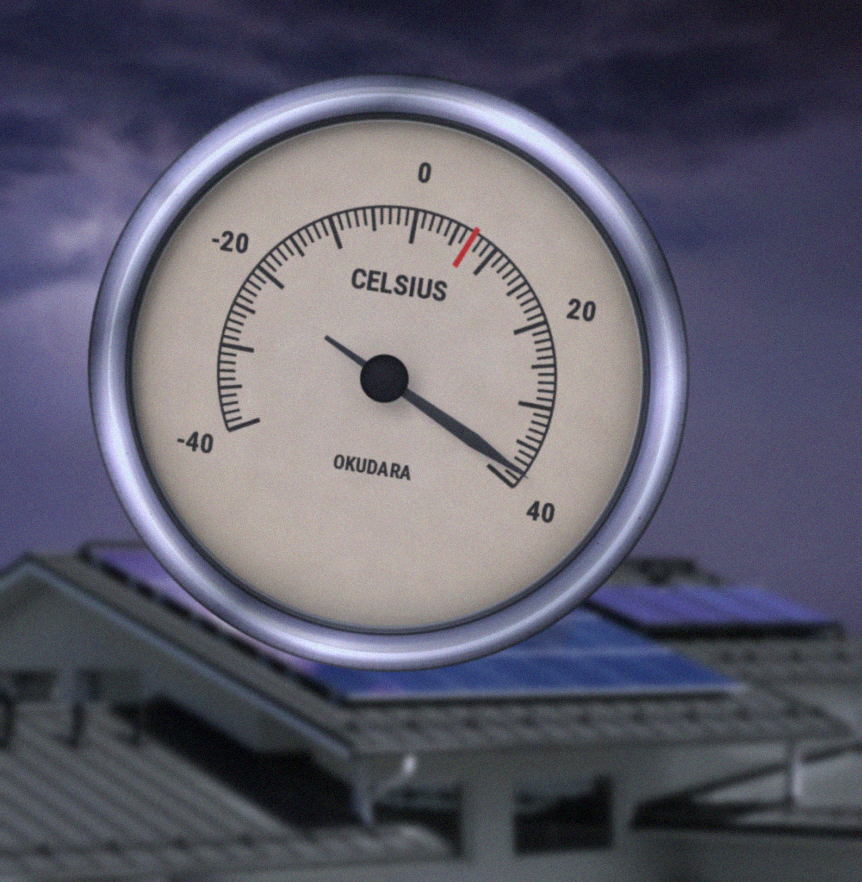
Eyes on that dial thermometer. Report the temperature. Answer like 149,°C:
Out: 38,°C
